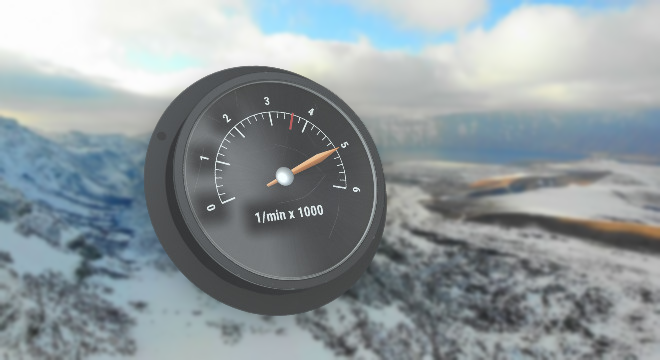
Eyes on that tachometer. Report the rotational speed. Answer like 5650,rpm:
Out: 5000,rpm
